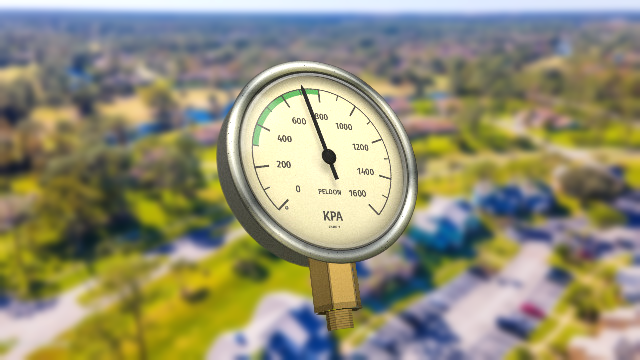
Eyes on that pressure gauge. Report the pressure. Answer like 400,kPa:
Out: 700,kPa
